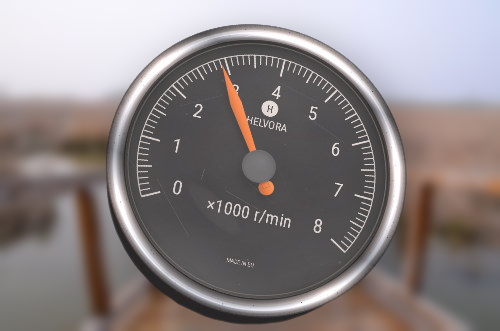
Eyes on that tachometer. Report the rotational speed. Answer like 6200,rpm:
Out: 2900,rpm
